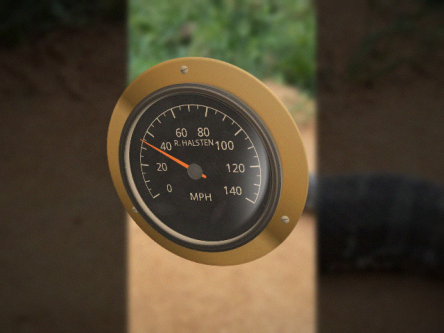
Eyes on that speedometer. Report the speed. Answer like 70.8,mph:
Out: 35,mph
